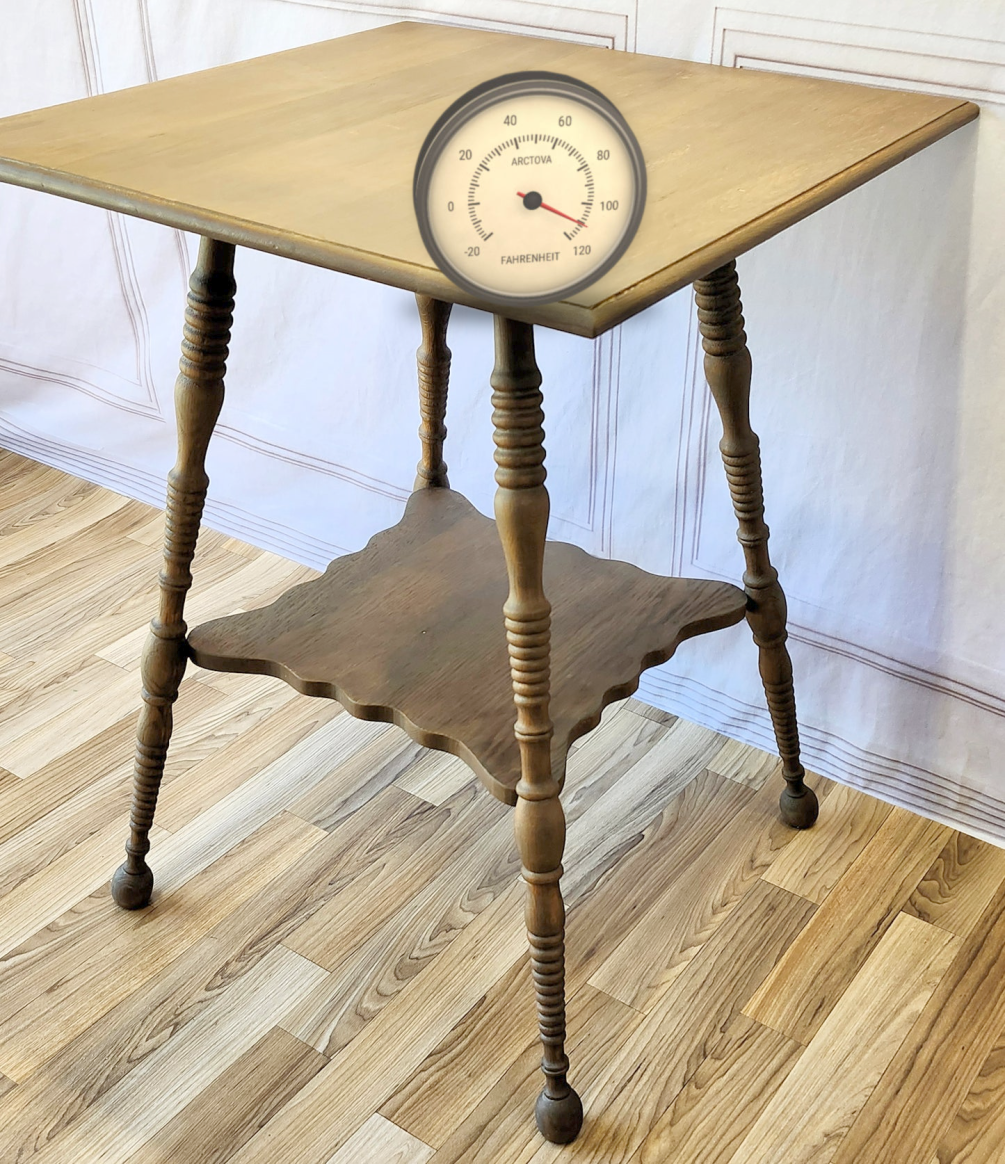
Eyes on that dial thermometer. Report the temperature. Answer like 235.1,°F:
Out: 110,°F
